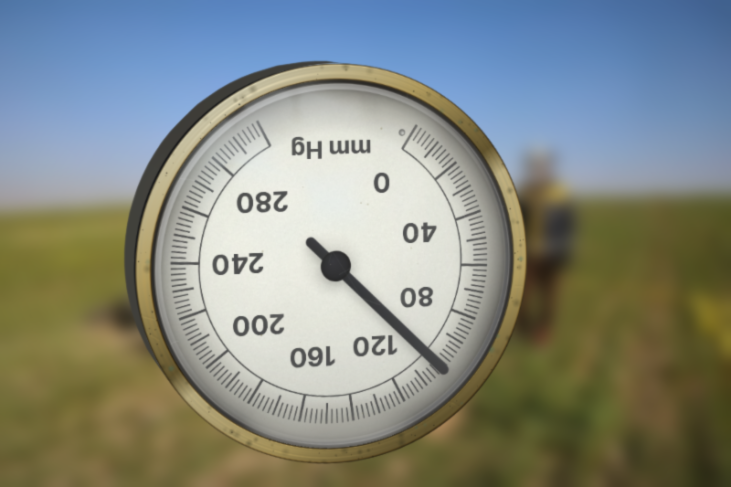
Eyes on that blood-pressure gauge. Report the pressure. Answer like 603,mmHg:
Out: 102,mmHg
